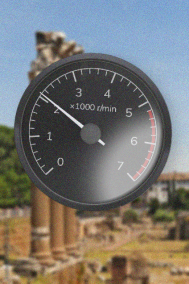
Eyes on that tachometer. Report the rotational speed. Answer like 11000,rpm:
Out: 2100,rpm
